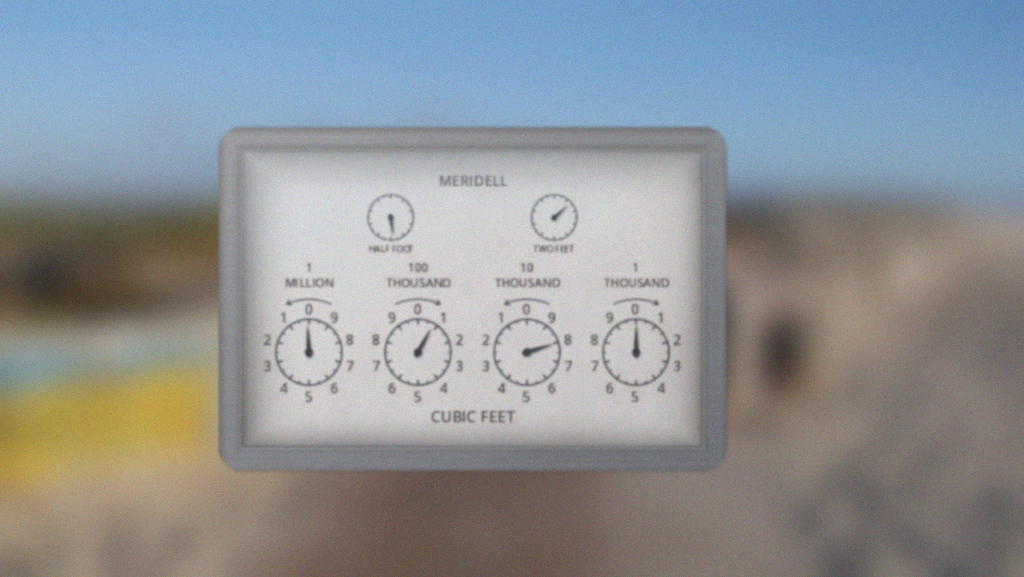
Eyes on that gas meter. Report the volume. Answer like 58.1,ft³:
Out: 8000,ft³
